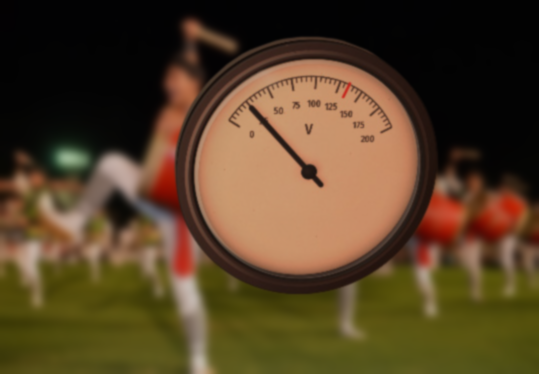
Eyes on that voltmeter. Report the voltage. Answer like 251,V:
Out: 25,V
